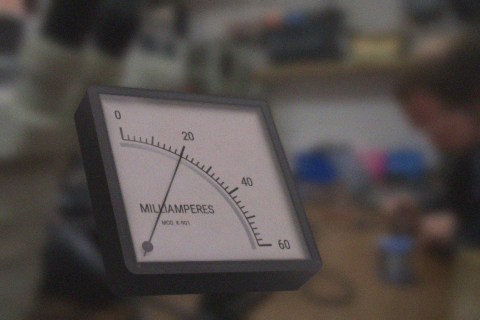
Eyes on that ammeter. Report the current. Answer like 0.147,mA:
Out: 20,mA
